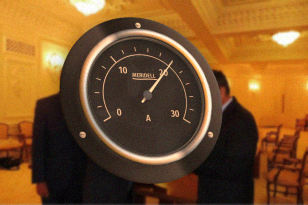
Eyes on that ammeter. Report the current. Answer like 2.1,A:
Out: 20,A
